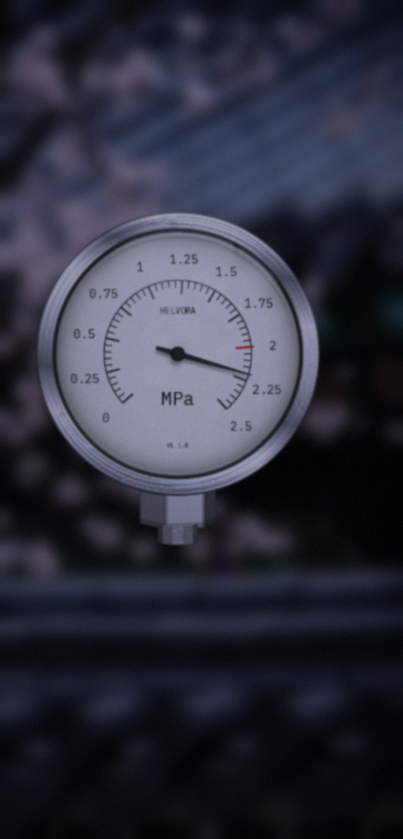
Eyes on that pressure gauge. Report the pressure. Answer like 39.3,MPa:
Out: 2.2,MPa
